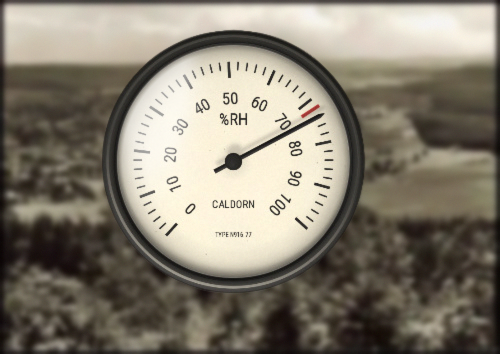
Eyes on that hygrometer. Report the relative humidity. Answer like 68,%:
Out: 74,%
